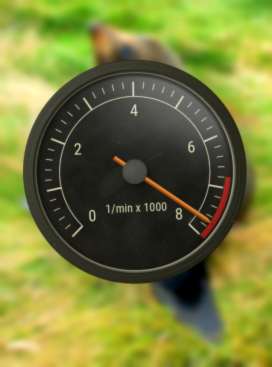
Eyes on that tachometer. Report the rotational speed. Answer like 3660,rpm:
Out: 7700,rpm
